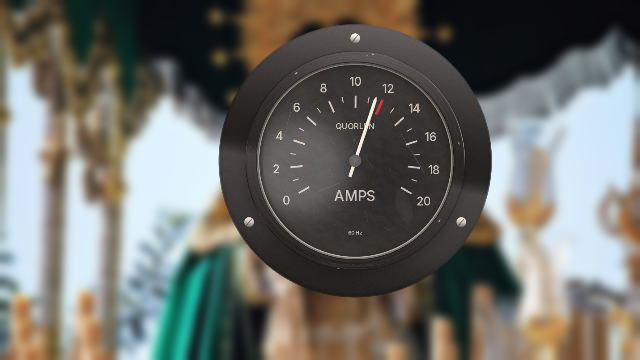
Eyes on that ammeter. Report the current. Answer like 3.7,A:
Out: 11.5,A
